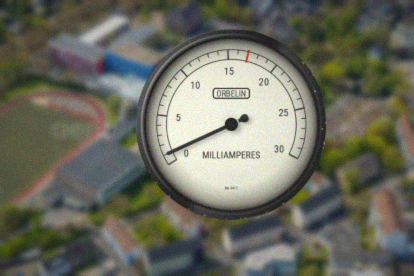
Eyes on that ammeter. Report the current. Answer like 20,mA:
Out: 1,mA
